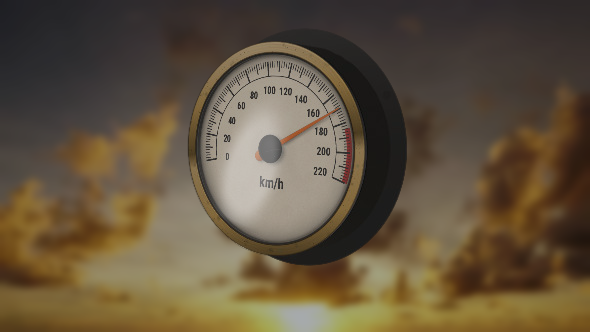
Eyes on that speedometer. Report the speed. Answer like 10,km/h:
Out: 170,km/h
